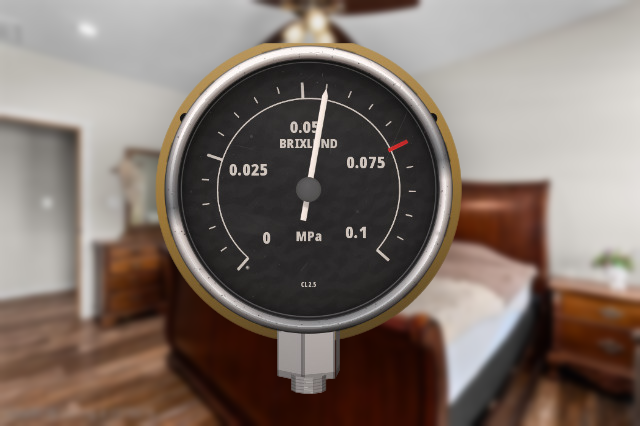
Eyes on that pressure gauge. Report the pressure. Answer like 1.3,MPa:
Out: 0.055,MPa
